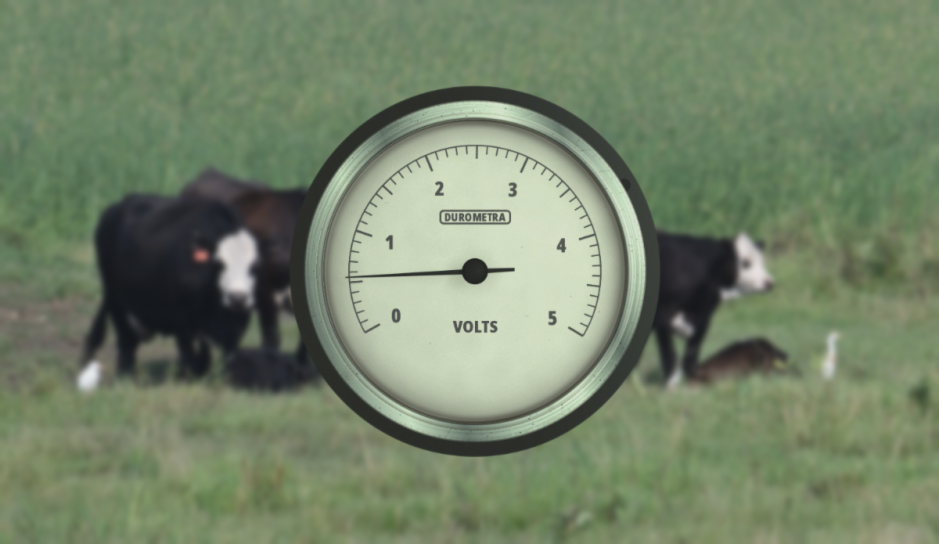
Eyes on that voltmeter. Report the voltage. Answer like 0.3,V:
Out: 0.55,V
